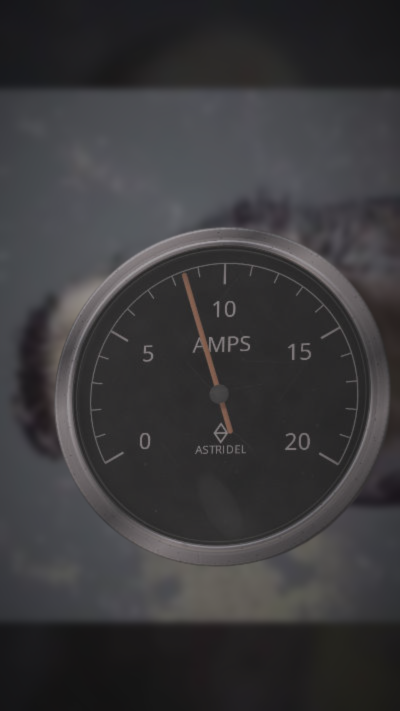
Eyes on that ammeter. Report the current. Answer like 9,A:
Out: 8.5,A
